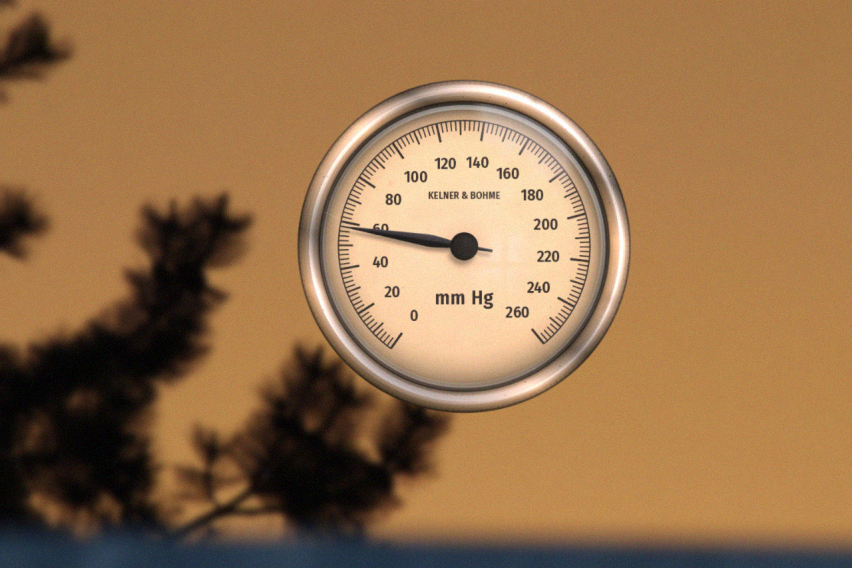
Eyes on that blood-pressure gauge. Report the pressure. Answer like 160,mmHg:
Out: 58,mmHg
